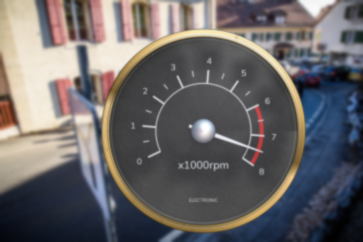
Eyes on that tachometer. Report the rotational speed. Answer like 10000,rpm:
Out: 7500,rpm
